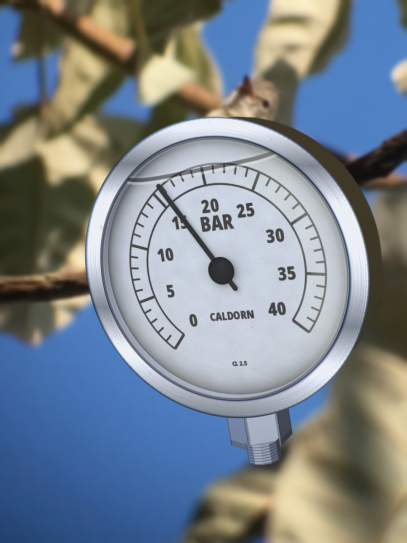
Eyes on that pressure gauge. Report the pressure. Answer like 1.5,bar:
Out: 16,bar
